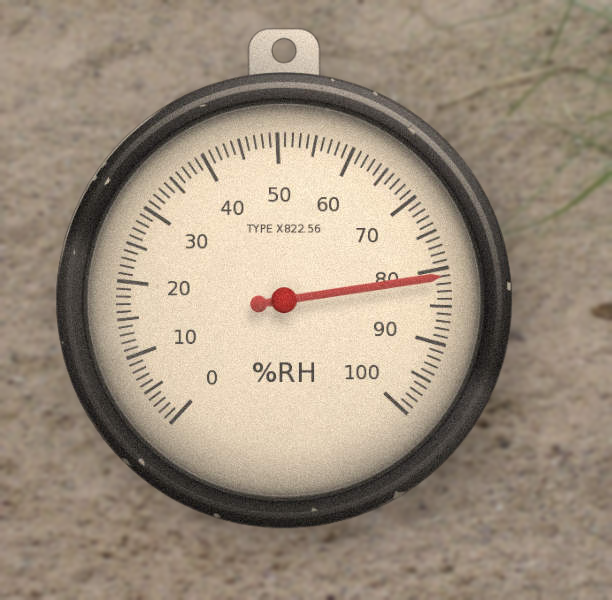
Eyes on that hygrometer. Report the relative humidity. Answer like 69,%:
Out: 81,%
